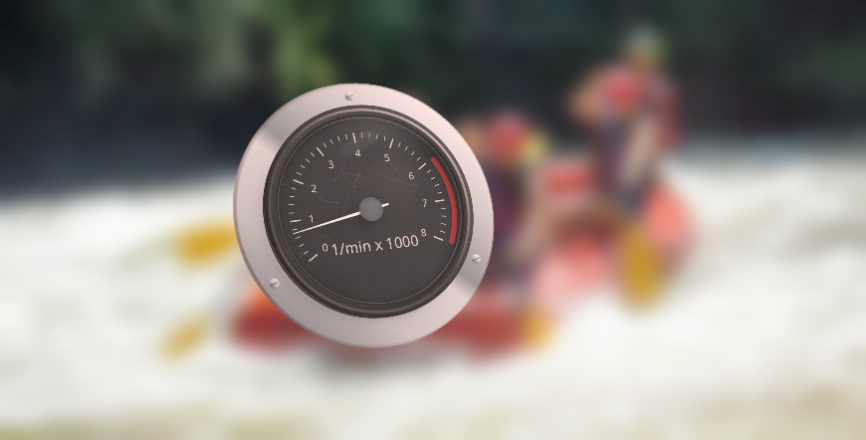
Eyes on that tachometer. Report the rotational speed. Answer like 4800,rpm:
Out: 700,rpm
